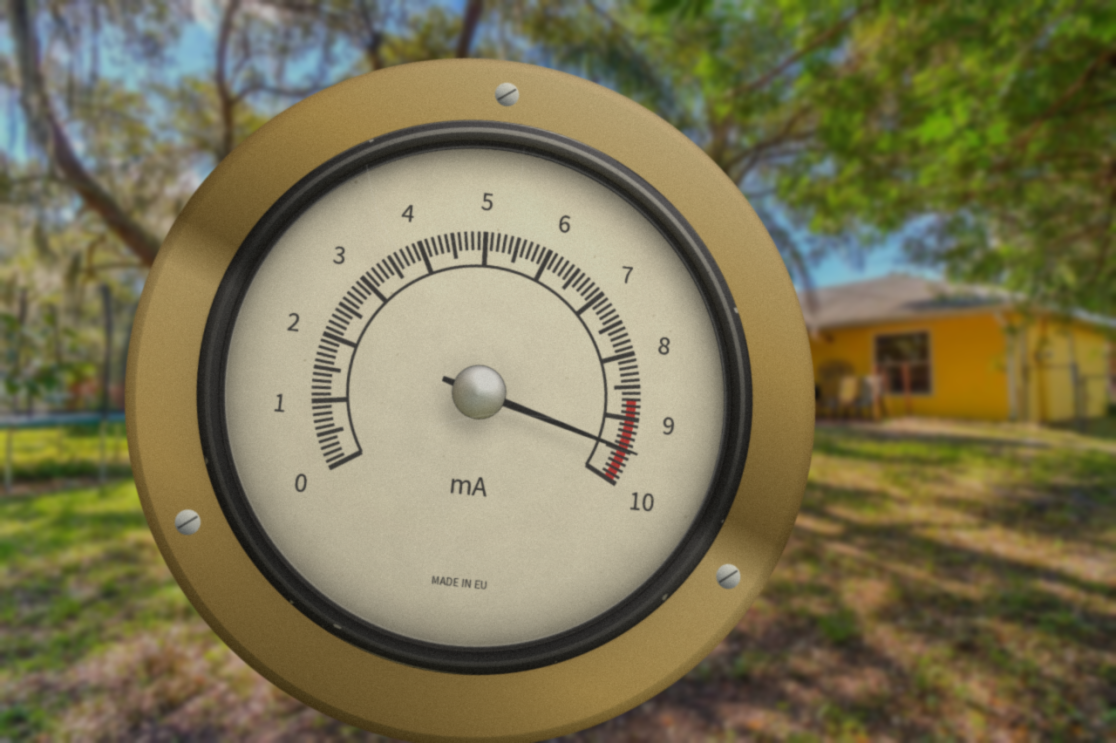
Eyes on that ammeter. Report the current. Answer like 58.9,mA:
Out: 9.5,mA
